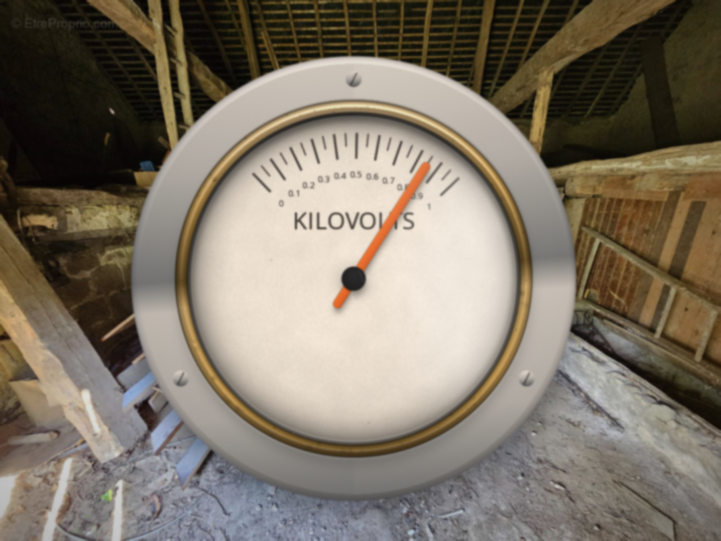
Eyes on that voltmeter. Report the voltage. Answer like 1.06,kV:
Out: 0.85,kV
